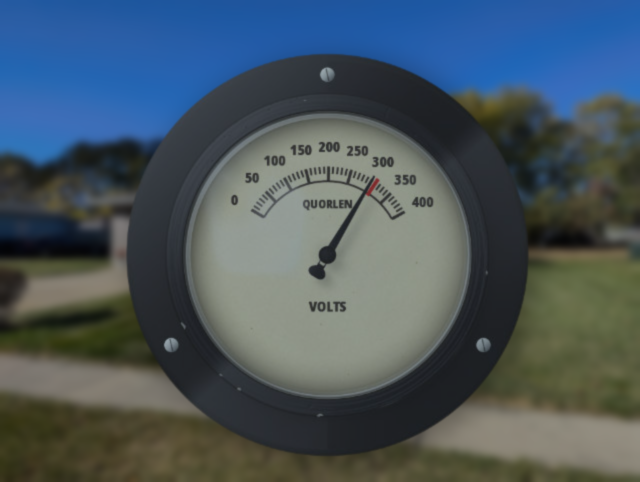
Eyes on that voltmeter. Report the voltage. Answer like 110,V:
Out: 300,V
